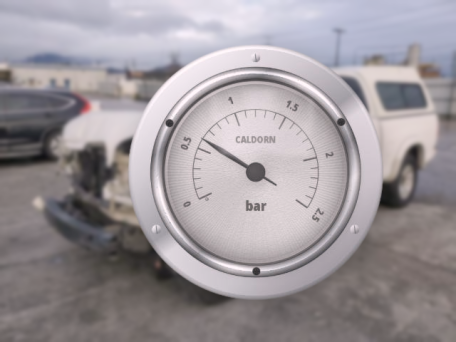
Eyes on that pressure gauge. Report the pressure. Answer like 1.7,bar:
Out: 0.6,bar
